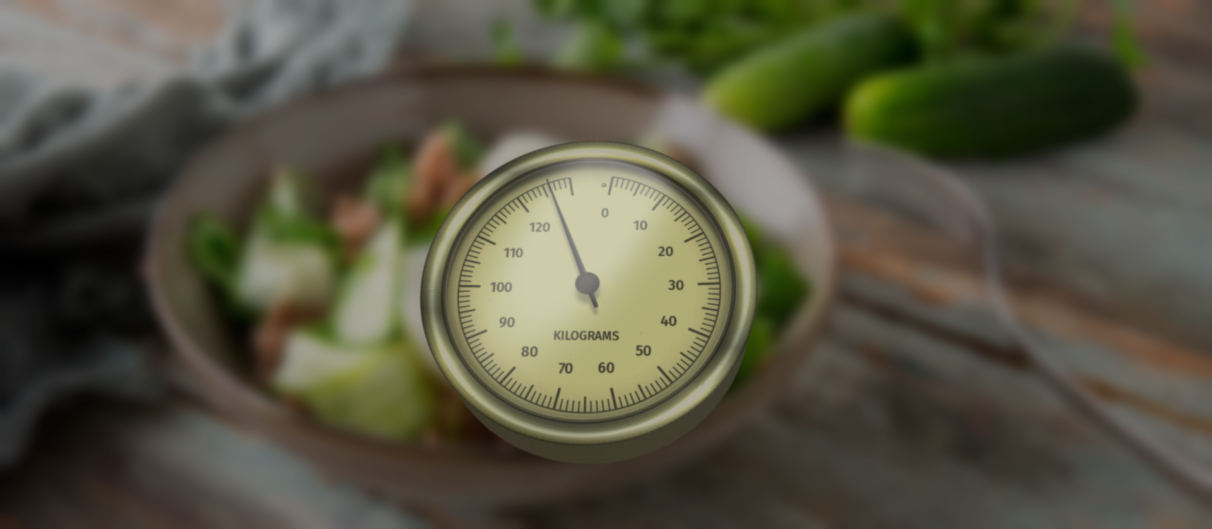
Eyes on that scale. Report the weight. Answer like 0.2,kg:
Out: 126,kg
